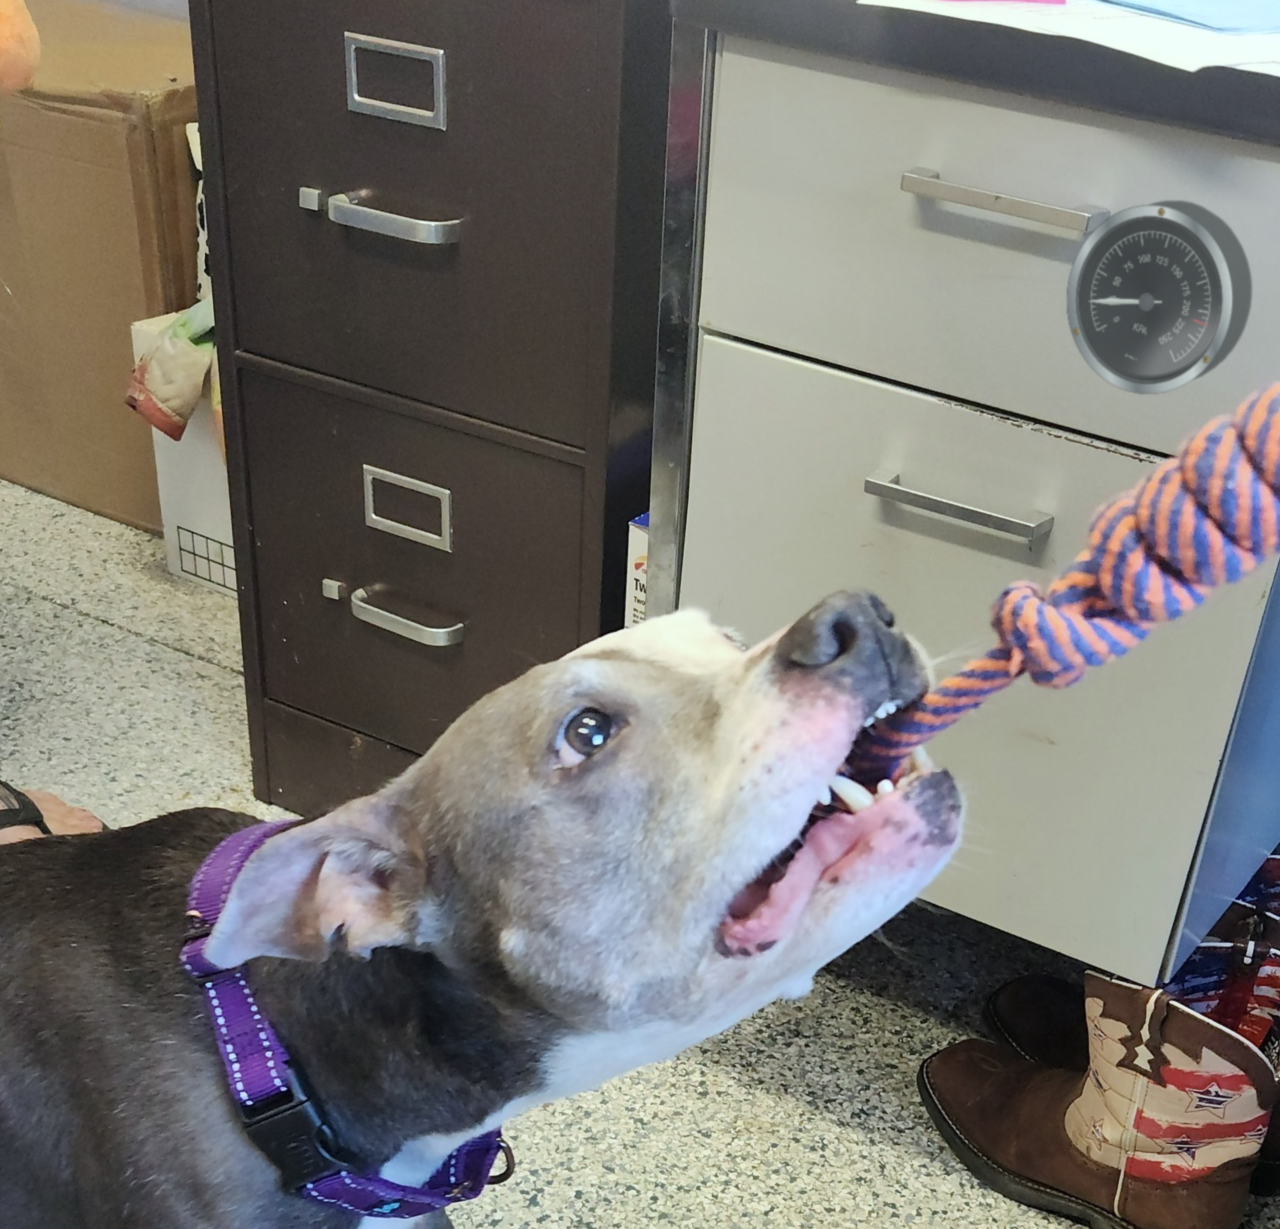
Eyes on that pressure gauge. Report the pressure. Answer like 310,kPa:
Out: 25,kPa
